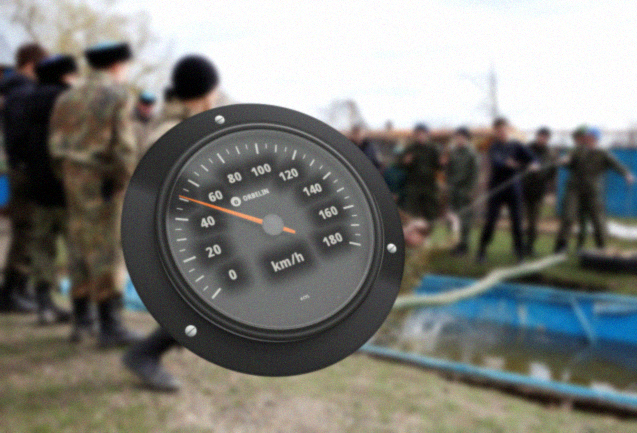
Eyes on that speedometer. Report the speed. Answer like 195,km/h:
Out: 50,km/h
